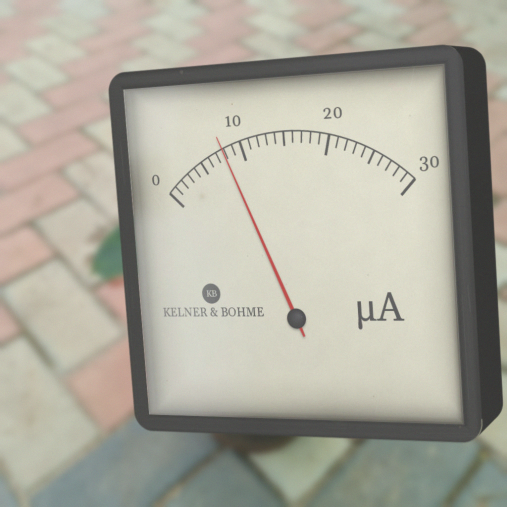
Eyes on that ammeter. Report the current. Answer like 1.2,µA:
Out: 8,µA
